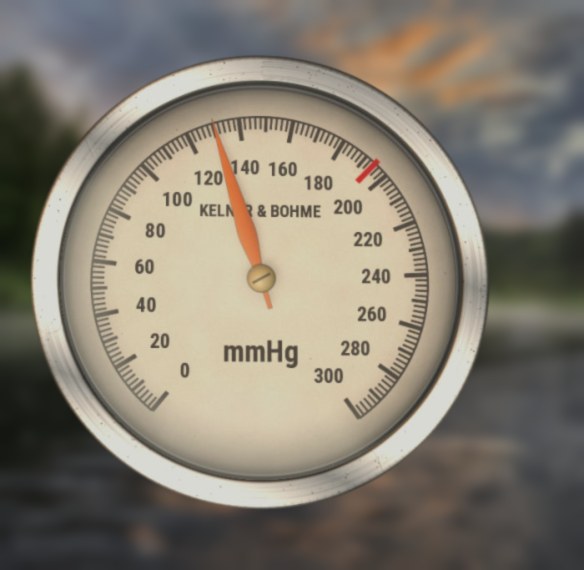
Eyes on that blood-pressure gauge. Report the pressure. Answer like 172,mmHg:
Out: 130,mmHg
